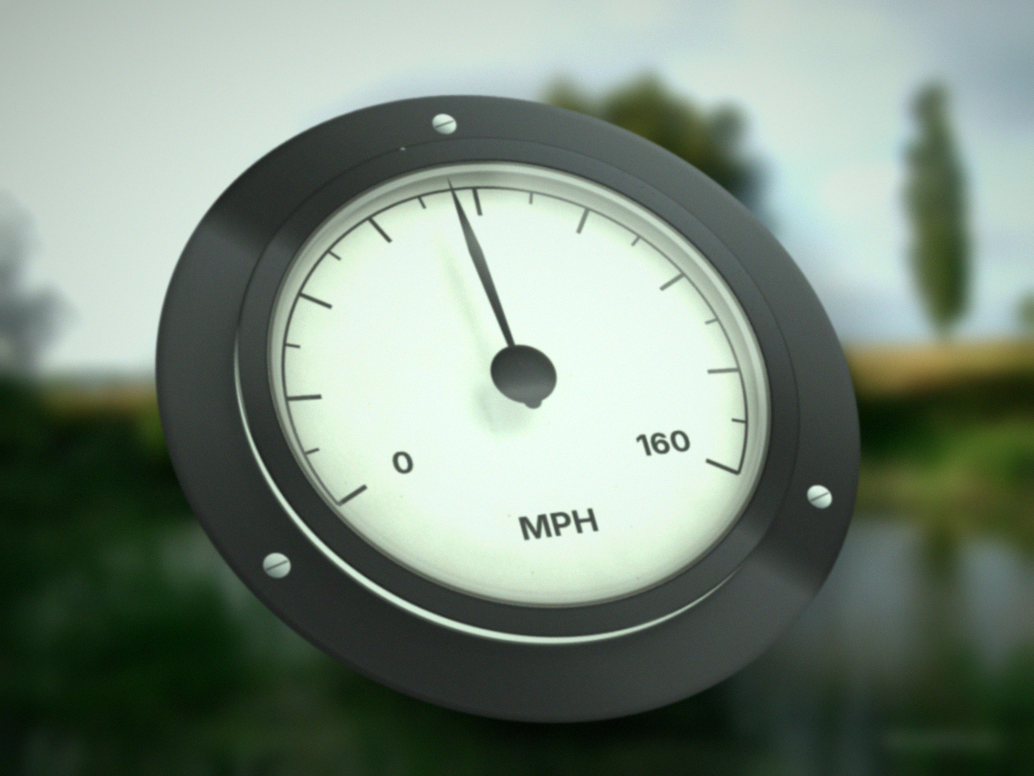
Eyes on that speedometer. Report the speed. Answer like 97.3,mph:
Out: 75,mph
